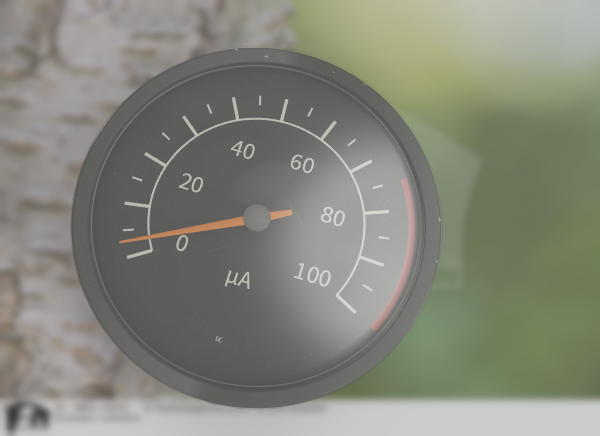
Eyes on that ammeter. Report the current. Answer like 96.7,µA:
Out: 2.5,µA
